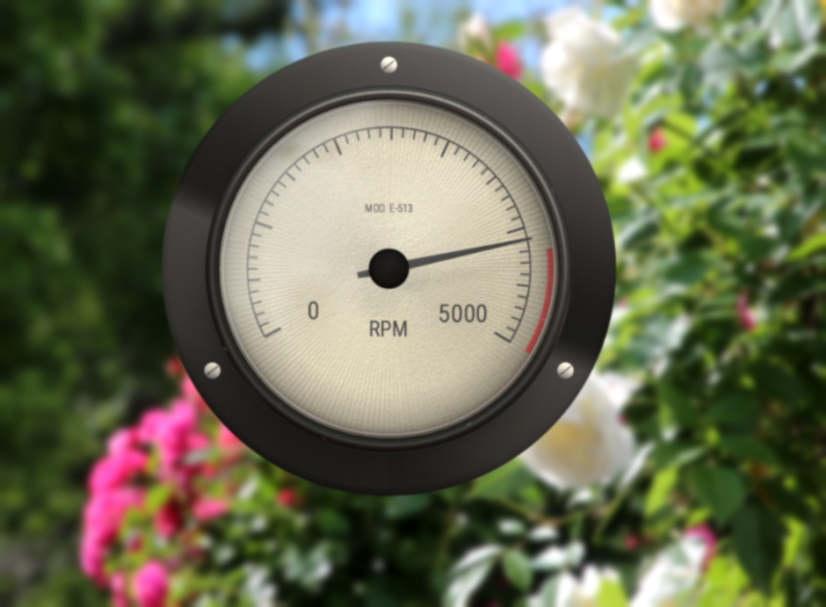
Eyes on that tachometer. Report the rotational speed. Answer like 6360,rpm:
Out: 4100,rpm
